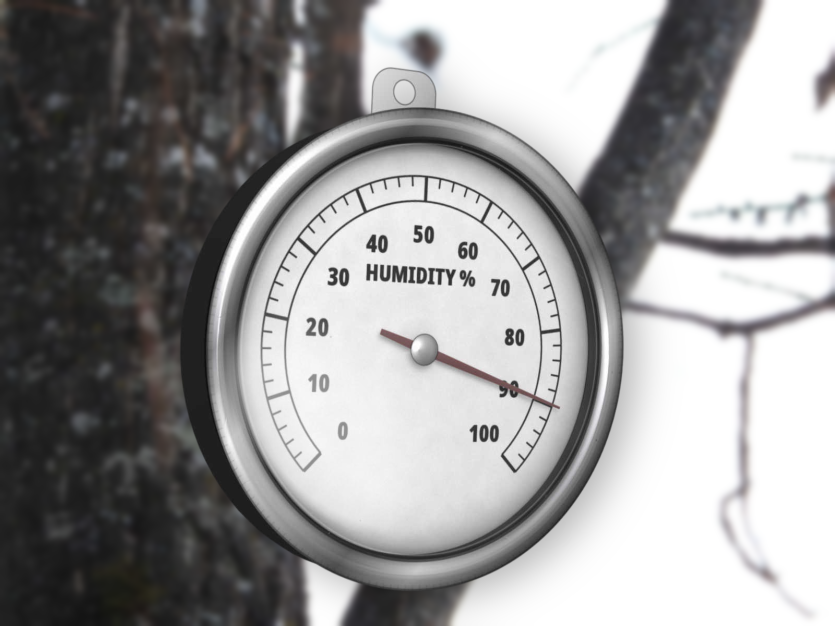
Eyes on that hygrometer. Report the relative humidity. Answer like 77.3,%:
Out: 90,%
